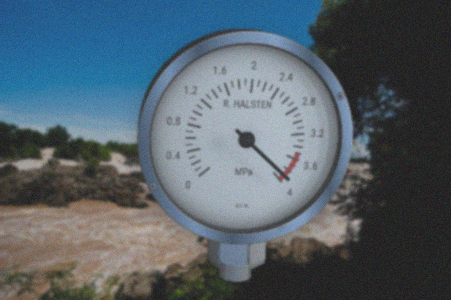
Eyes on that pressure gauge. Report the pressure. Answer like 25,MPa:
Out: 3.9,MPa
